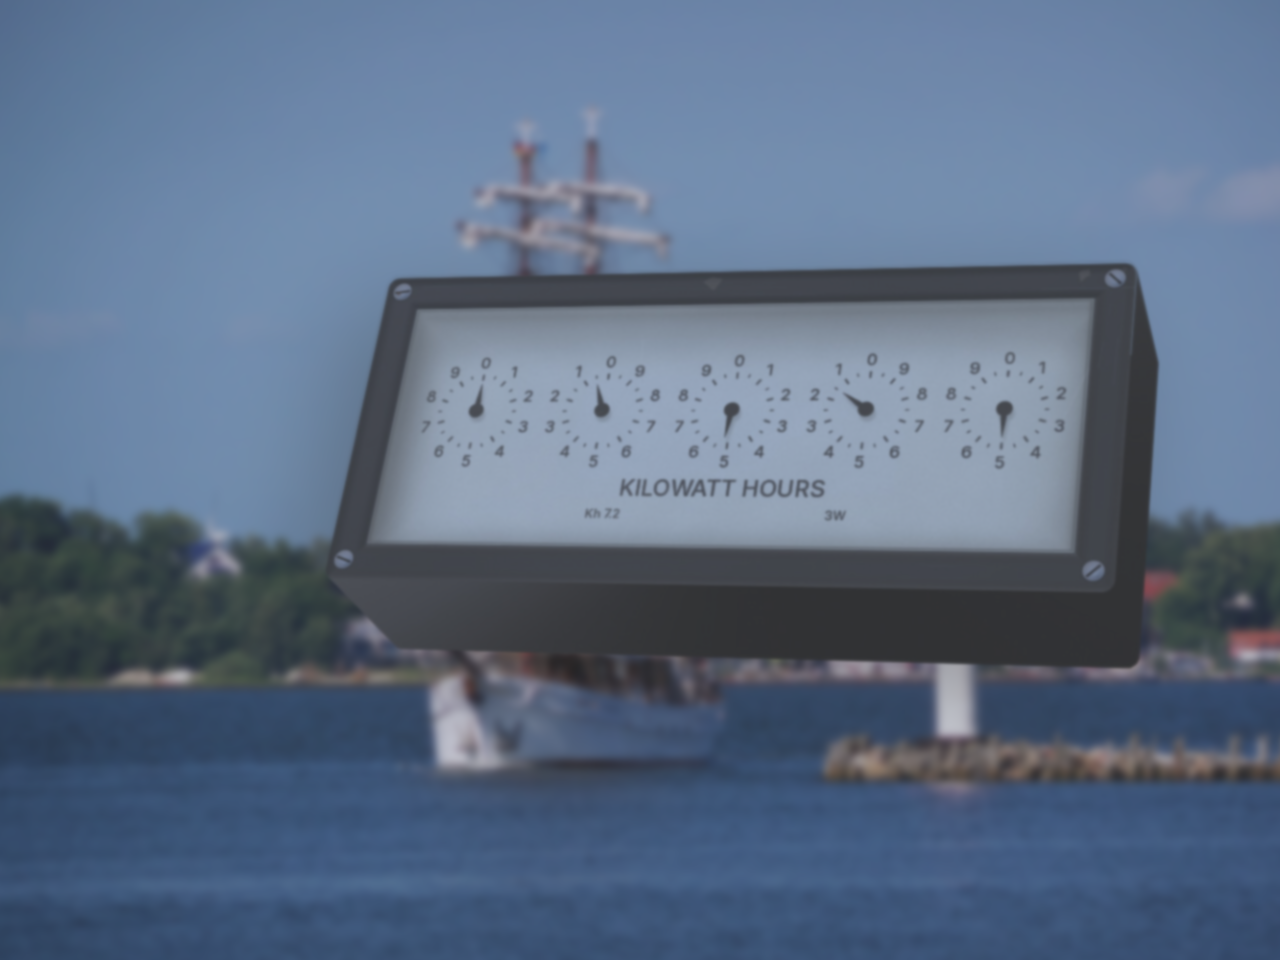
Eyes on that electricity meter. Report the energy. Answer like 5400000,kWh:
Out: 515,kWh
